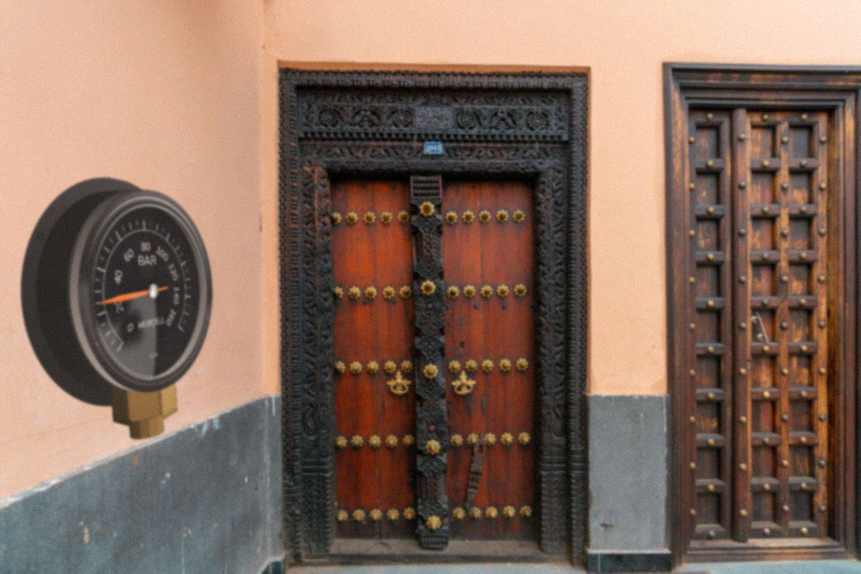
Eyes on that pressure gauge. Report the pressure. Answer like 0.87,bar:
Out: 25,bar
